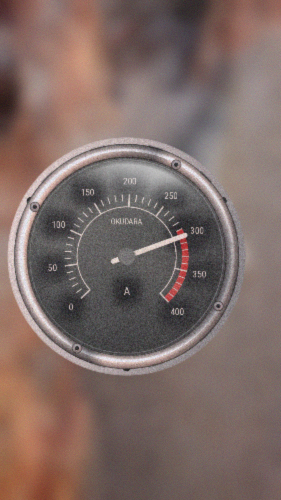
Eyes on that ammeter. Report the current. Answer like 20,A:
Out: 300,A
